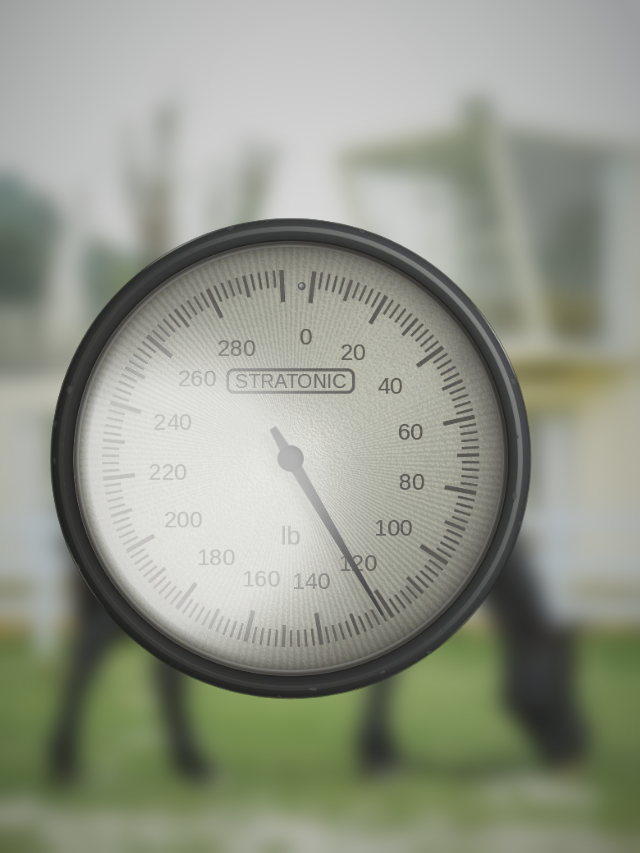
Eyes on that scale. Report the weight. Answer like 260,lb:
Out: 122,lb
